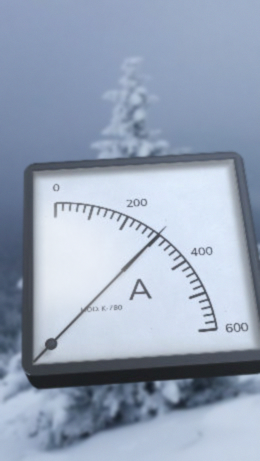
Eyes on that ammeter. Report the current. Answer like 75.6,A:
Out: 300,A
